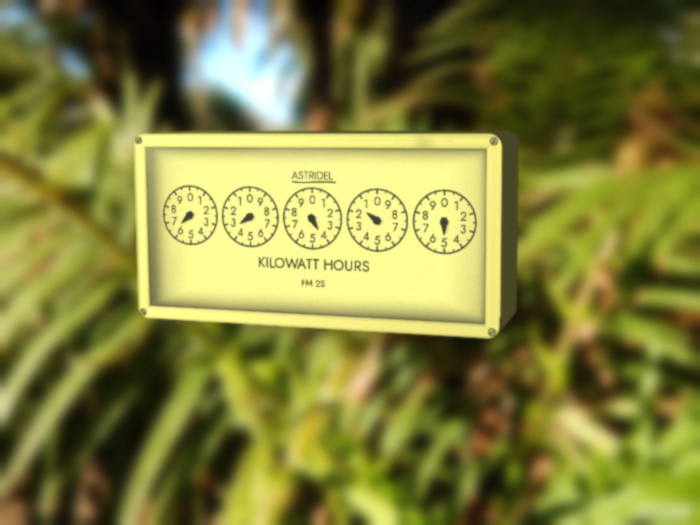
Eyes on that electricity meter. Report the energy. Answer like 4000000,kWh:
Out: 63415,kWh
